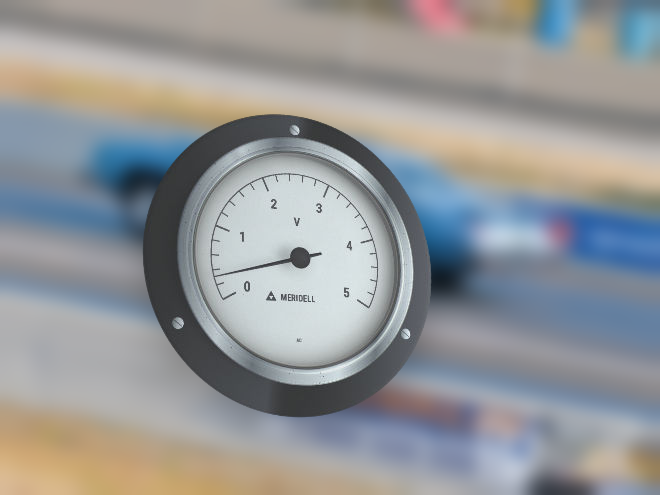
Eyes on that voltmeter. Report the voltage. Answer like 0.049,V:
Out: 0.3,V
